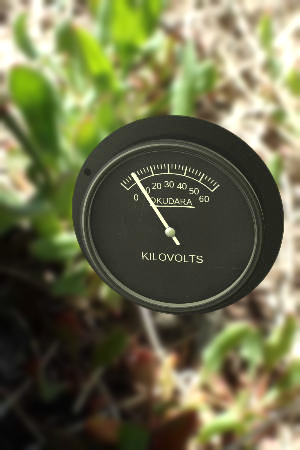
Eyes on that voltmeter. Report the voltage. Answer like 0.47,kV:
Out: 10,kV
